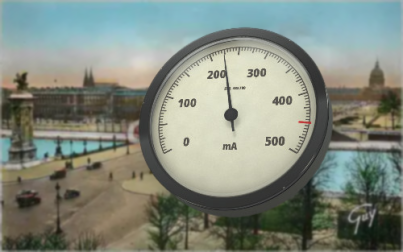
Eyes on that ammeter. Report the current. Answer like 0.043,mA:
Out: 225,mA
